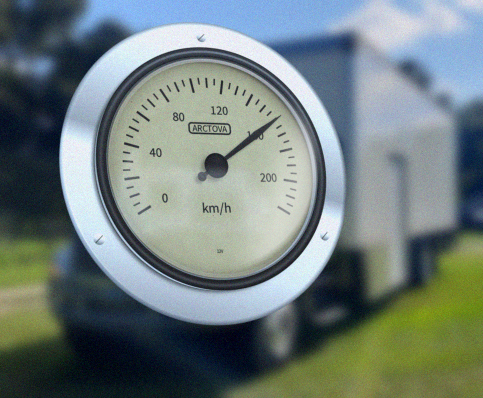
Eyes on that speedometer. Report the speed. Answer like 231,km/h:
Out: 160,km/h
